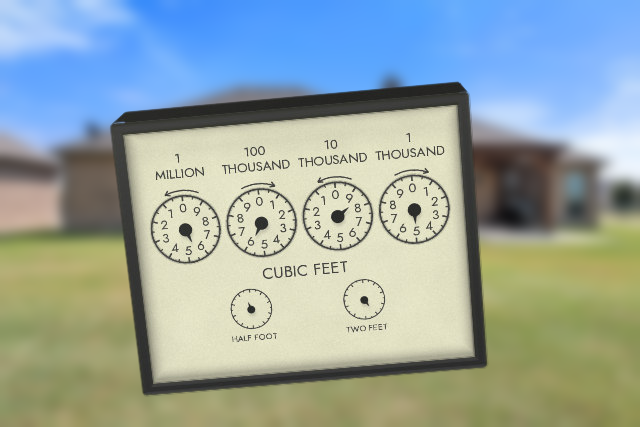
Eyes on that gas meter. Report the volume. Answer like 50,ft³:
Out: 558500,ft³
